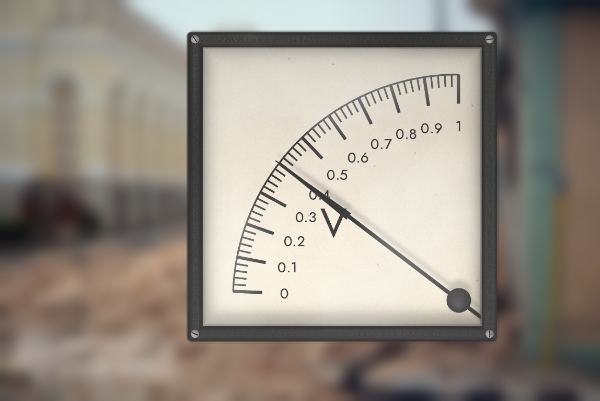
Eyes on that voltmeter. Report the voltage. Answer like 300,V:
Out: 0.4,V
